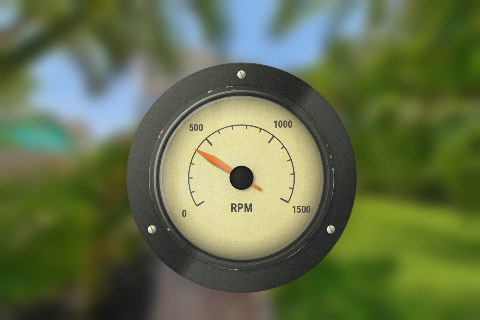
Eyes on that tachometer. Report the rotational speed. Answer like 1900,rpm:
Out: 400,rpm
